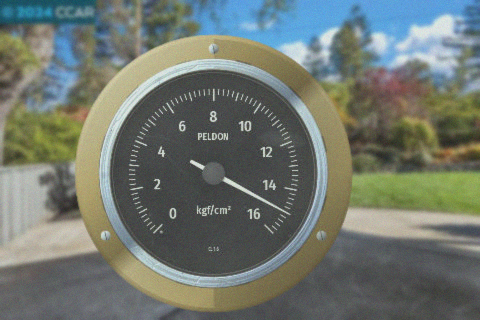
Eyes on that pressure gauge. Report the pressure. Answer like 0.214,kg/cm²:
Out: 15,kg/cm²
